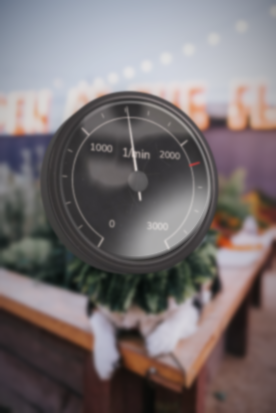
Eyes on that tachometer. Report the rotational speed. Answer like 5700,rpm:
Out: 1400,rpm
